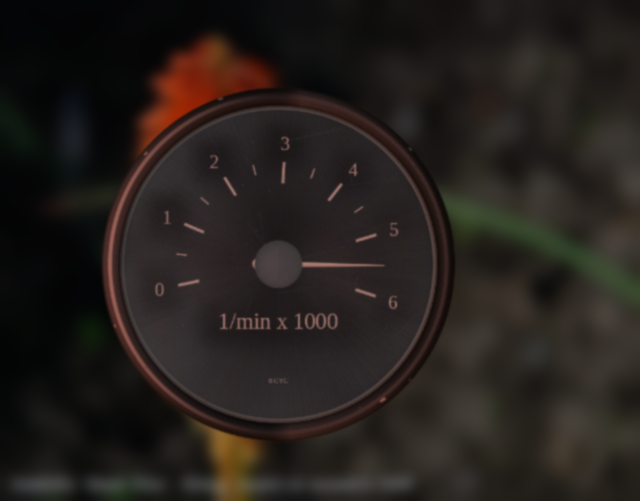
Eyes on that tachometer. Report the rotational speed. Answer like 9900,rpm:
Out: 5500,rpm
